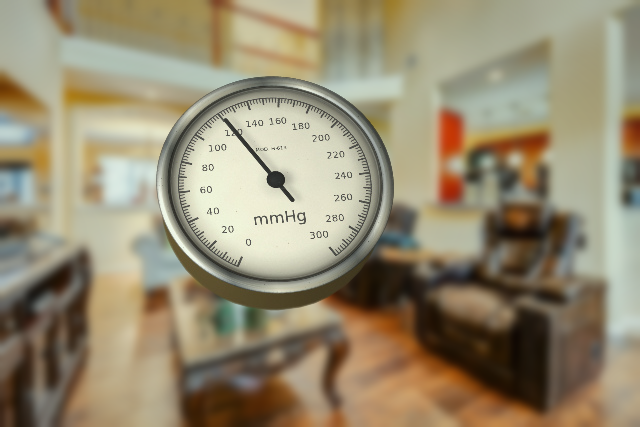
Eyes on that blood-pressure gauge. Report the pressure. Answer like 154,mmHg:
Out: 120,mmHg
